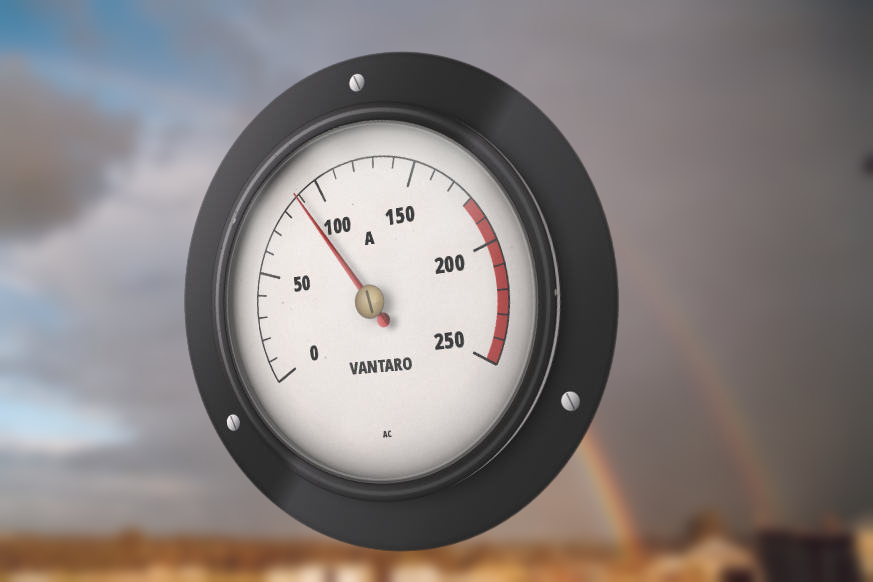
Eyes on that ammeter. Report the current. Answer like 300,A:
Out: 90,A
